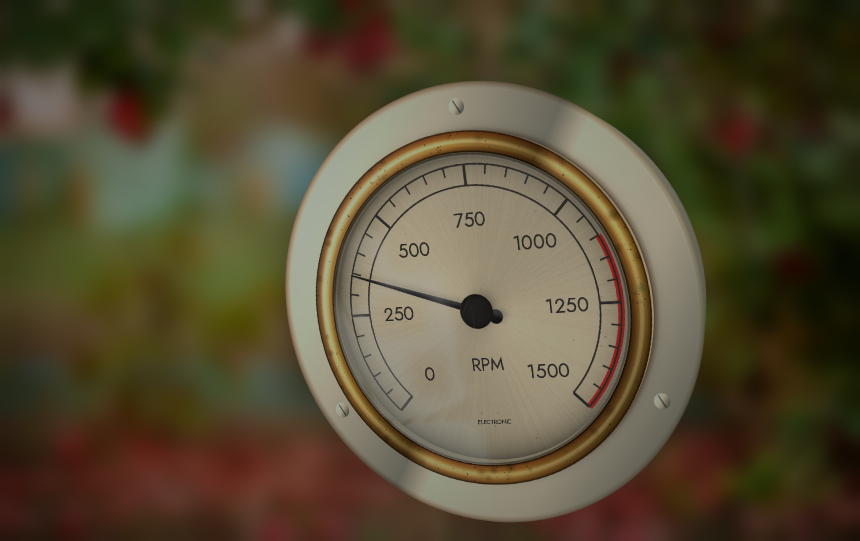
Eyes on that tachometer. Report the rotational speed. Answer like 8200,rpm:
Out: 350,rpm
